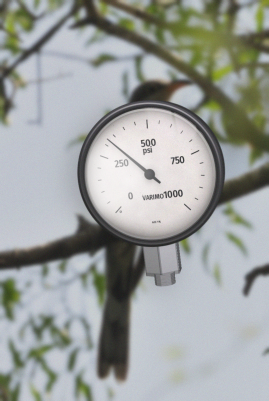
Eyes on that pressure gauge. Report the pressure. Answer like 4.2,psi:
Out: 325,psi
